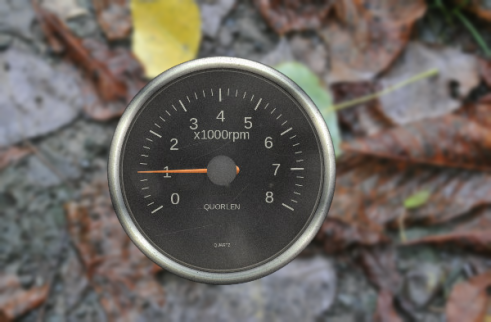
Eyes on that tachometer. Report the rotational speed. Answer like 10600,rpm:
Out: 1000,rpm
